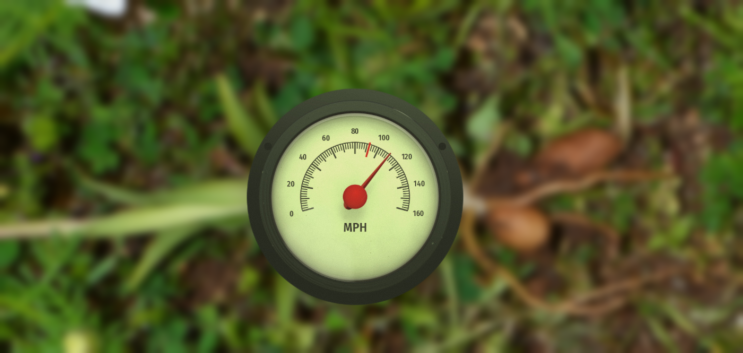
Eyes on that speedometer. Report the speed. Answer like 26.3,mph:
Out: 110,mph
